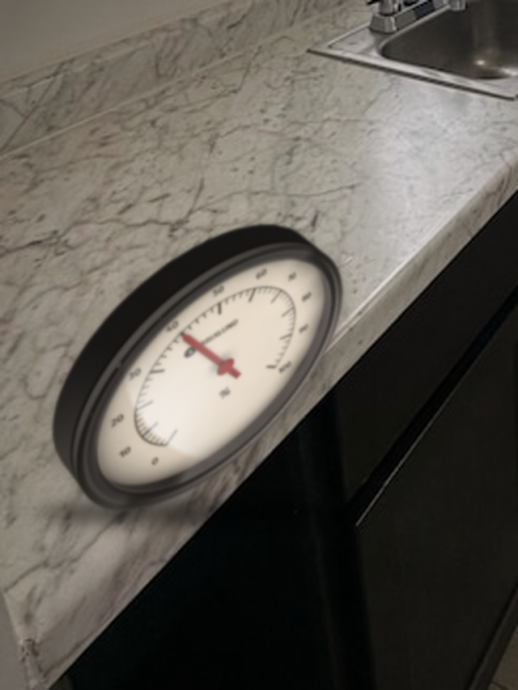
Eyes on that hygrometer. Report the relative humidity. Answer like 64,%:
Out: 40,%
